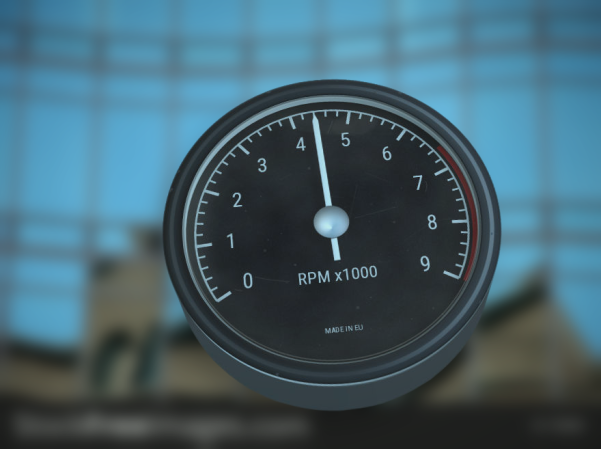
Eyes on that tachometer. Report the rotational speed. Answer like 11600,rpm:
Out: 4400,rpm
